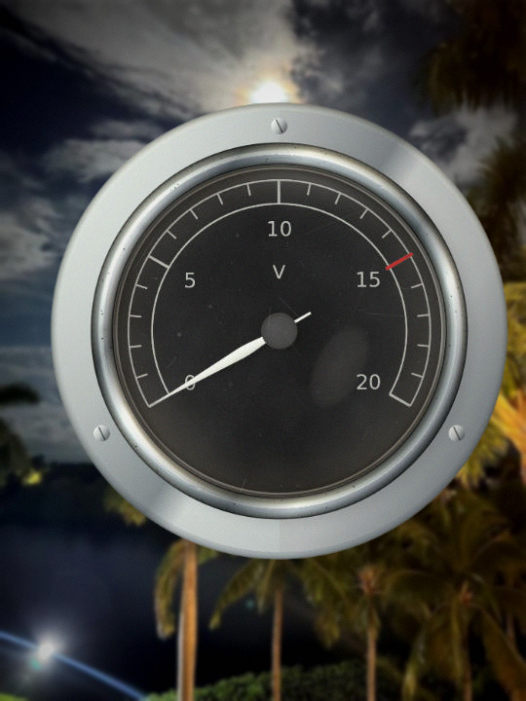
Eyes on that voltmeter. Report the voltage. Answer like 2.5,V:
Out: 0,V
